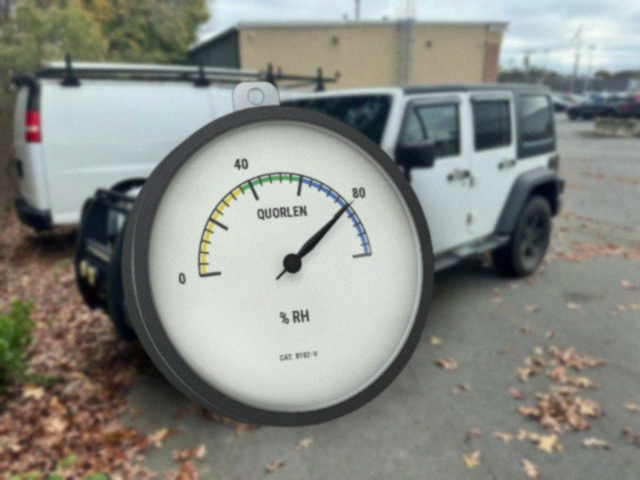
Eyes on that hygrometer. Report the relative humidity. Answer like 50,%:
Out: 80,%
